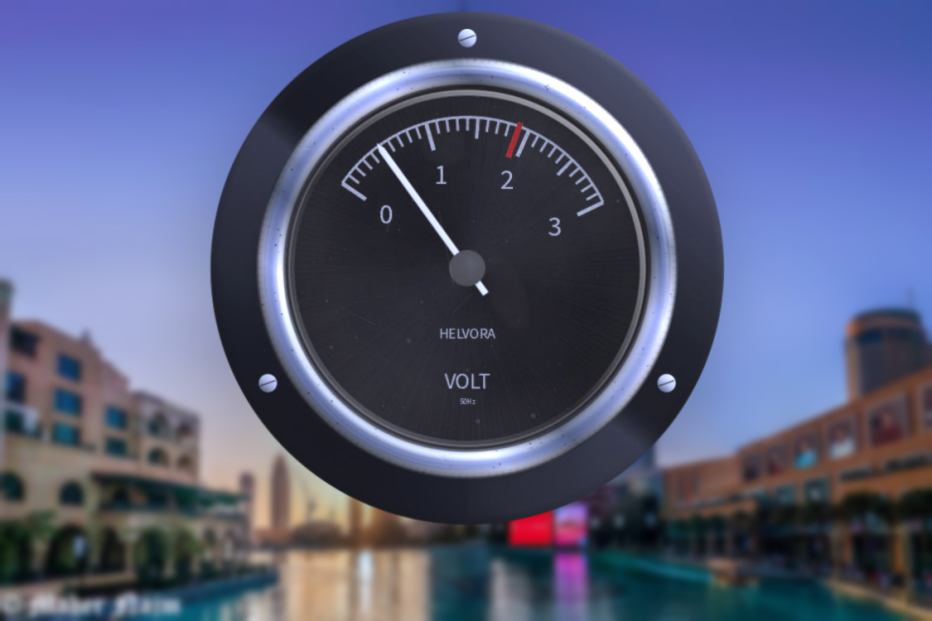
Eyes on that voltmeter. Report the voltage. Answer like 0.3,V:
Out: 0.5,V
